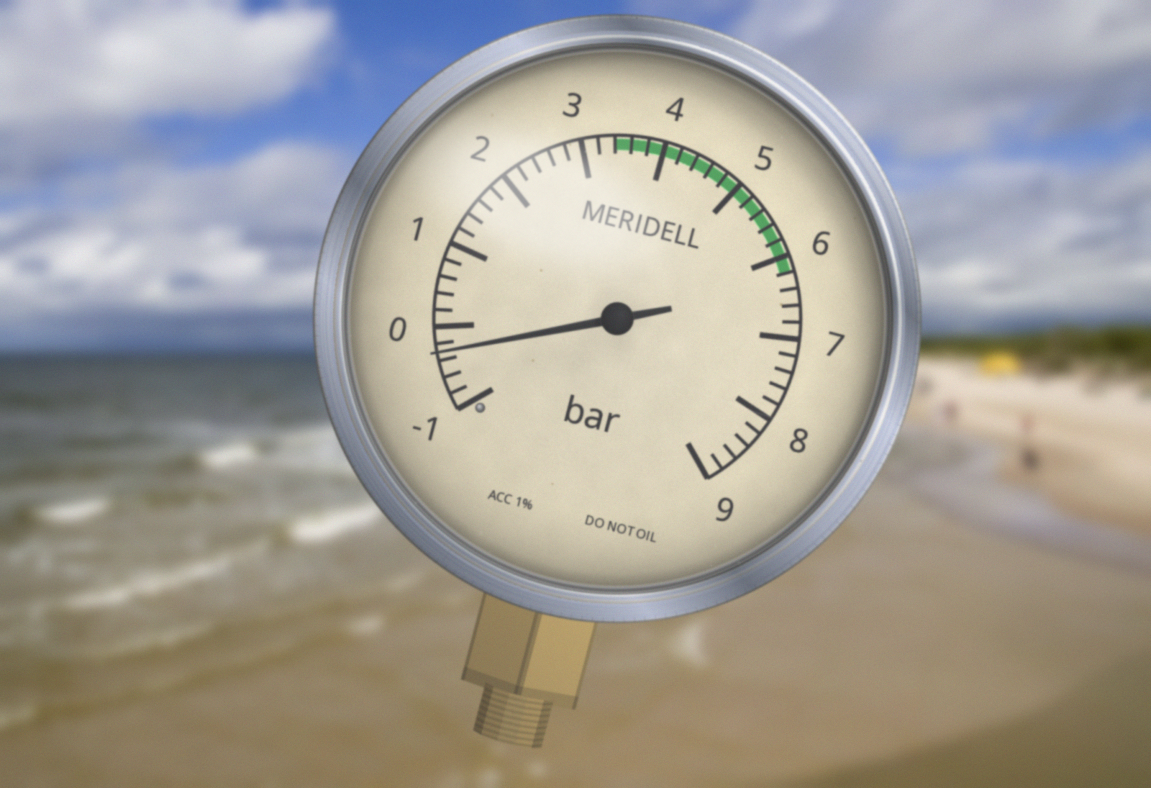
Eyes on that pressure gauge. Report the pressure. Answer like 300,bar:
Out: -0.3,bar
